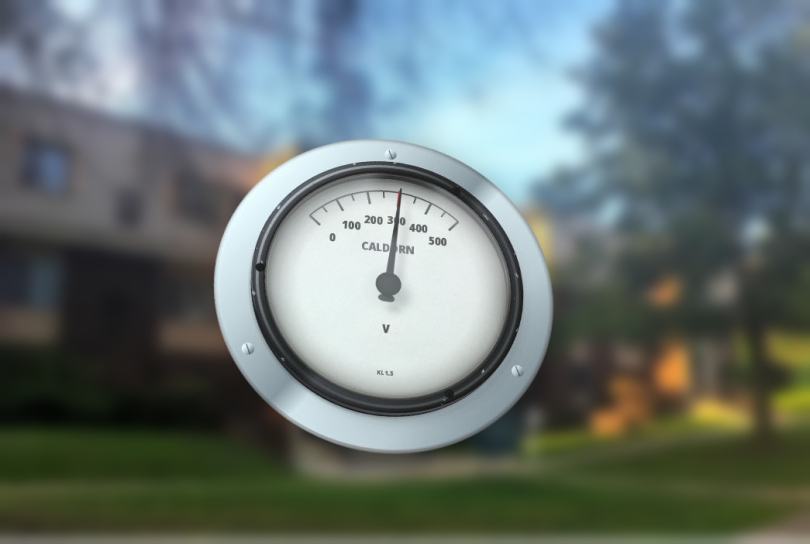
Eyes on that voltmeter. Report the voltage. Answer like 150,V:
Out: 300,V
